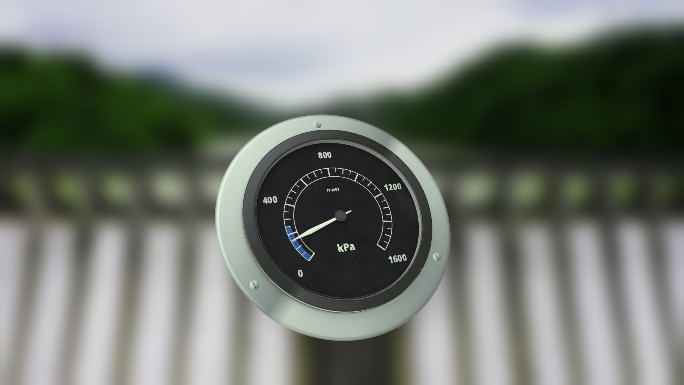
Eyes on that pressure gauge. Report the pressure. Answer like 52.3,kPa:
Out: 150,kPa
